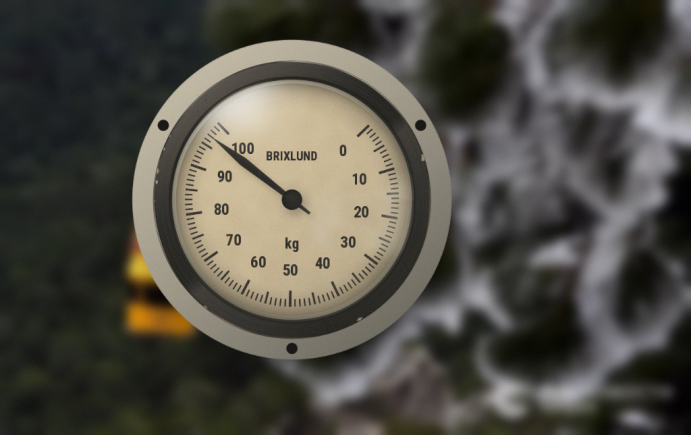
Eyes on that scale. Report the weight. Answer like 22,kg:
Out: 97,kg
